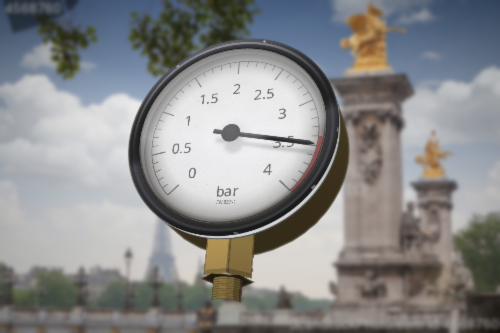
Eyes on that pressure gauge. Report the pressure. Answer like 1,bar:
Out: 3.5,bar
